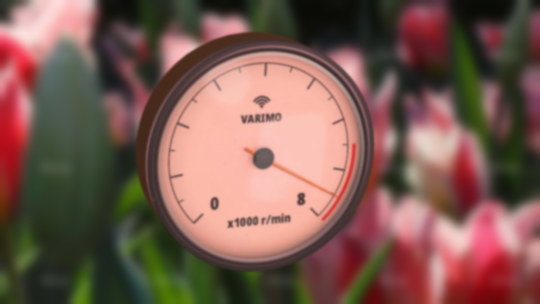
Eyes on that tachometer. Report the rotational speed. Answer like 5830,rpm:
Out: 7500,rpm
